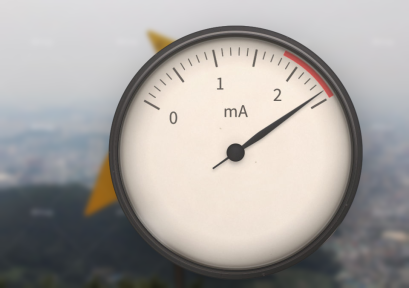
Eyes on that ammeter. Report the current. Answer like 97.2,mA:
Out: 2.4,mA
